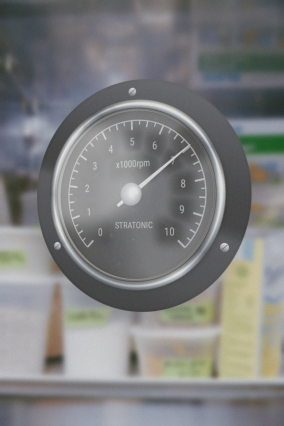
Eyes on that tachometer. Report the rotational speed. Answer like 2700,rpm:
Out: 7000,rpm
